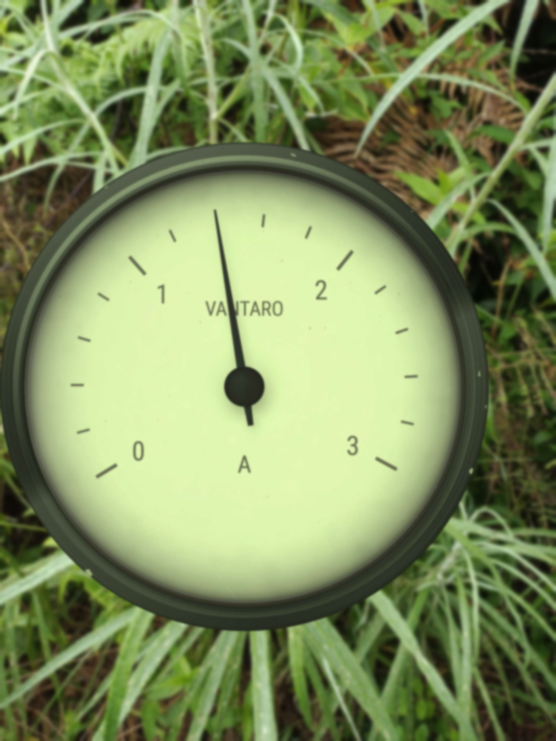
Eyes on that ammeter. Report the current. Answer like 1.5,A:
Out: 1.4,A
